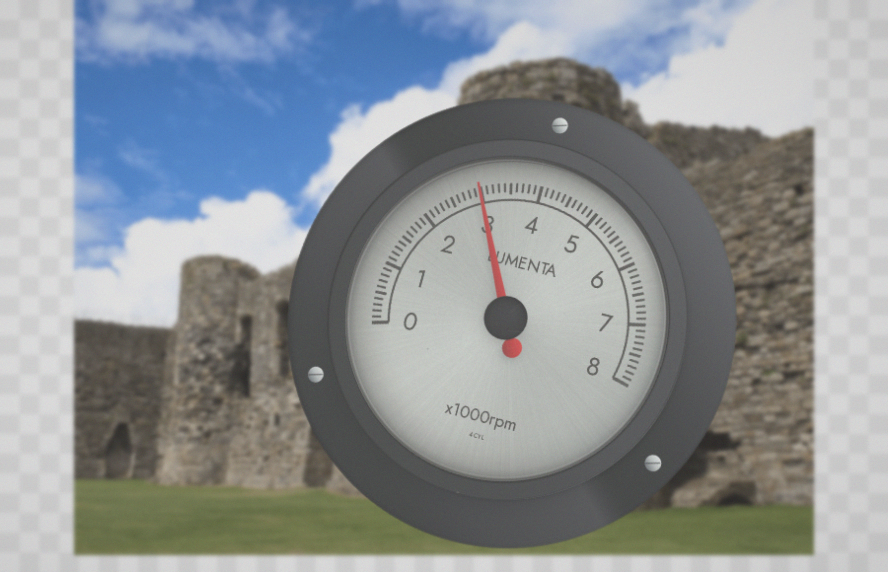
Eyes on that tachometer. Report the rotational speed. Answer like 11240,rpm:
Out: 3000,rpm
